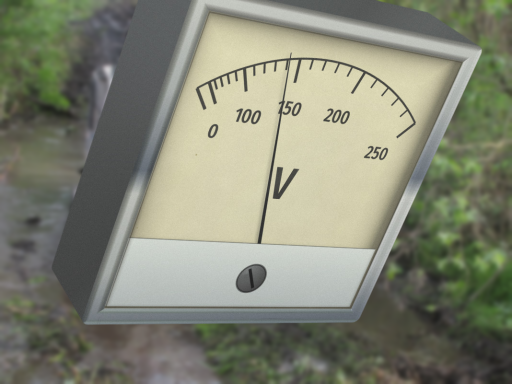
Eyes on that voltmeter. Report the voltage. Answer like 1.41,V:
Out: 140,V
